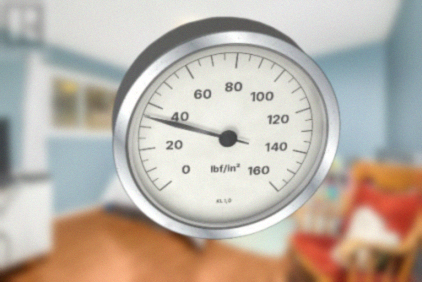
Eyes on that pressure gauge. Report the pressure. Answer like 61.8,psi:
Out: 35,psi
